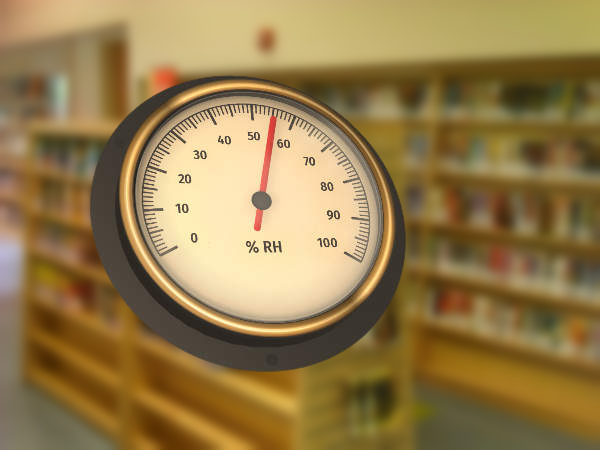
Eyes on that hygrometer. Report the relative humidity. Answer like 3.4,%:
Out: 55,%
